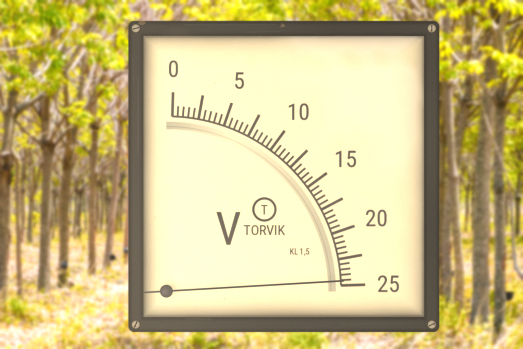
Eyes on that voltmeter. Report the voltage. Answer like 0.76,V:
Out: 24.5,V
